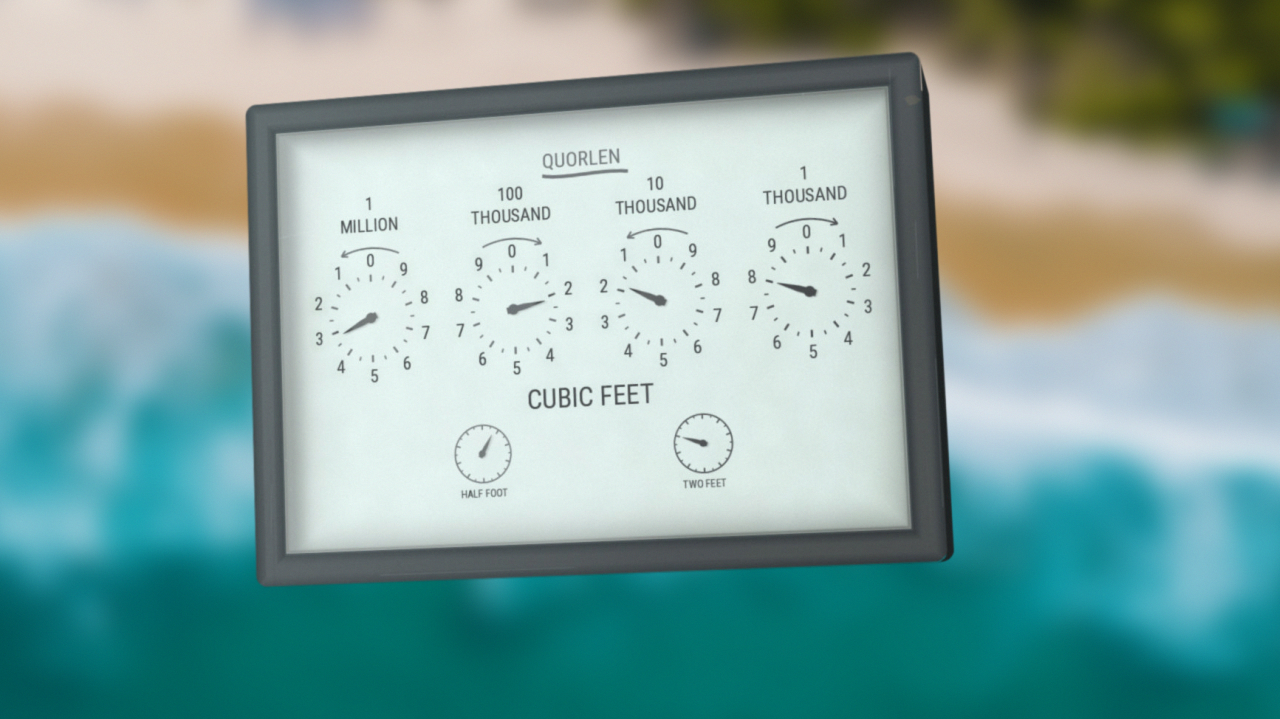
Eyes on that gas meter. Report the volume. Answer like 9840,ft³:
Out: 321800,ft³
